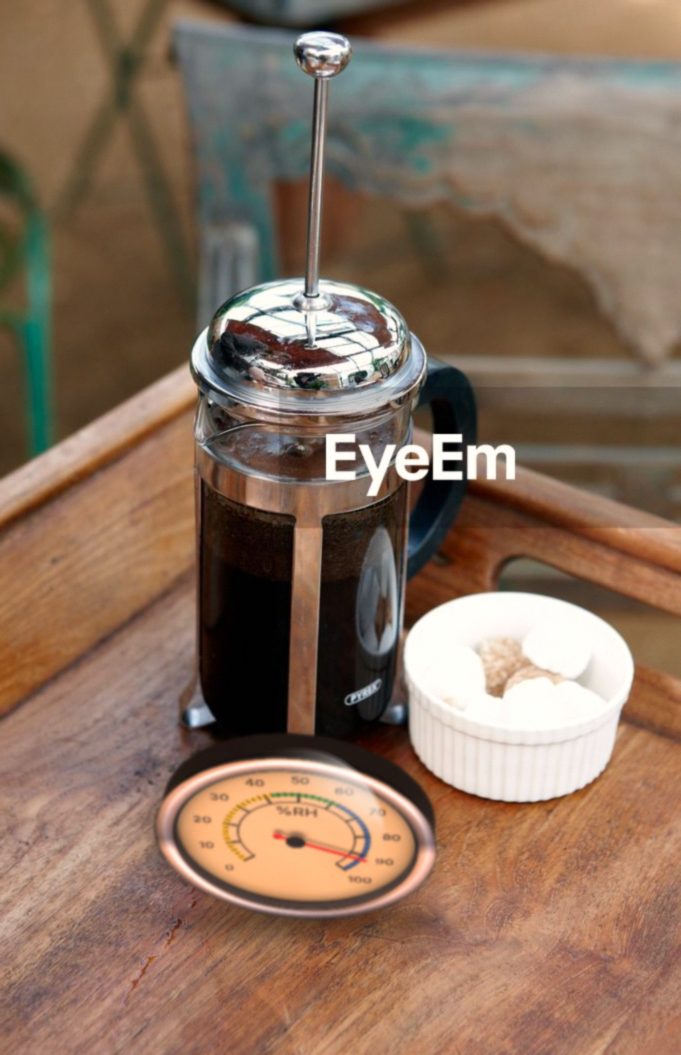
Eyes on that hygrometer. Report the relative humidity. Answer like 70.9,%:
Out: 90,%
